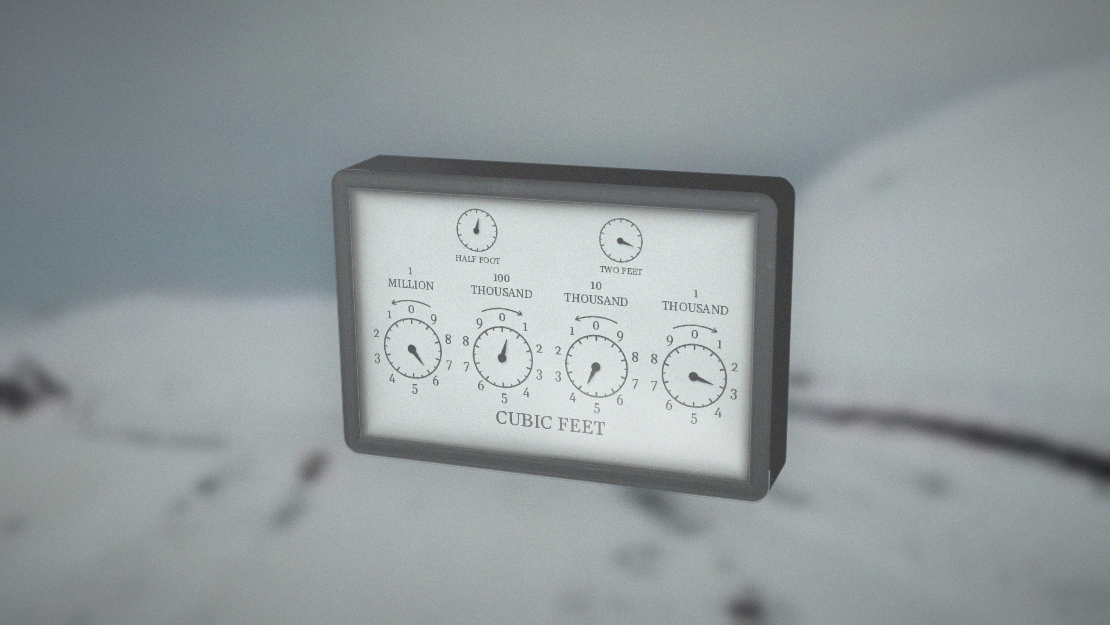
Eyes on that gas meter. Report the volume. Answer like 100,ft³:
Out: 604300,ft³
